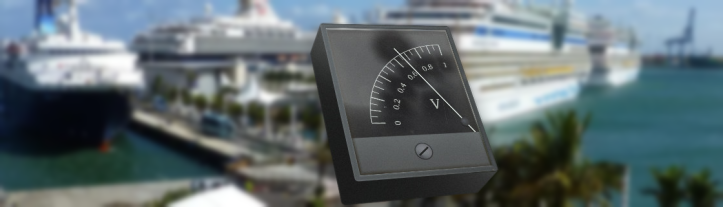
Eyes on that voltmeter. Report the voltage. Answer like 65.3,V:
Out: 0.65,V
